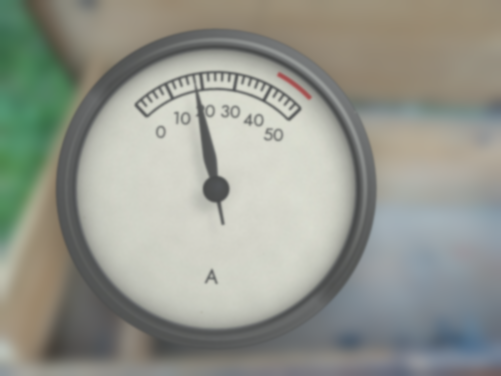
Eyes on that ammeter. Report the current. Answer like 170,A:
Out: 18,A
